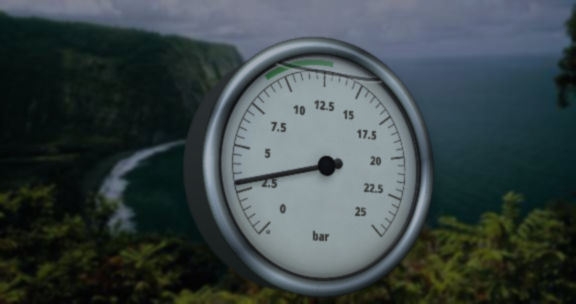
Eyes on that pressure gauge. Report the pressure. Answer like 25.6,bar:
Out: 3,bar
